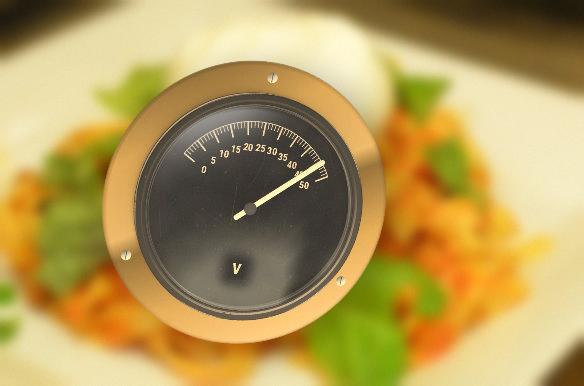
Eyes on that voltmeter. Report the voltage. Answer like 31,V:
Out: 45,V
